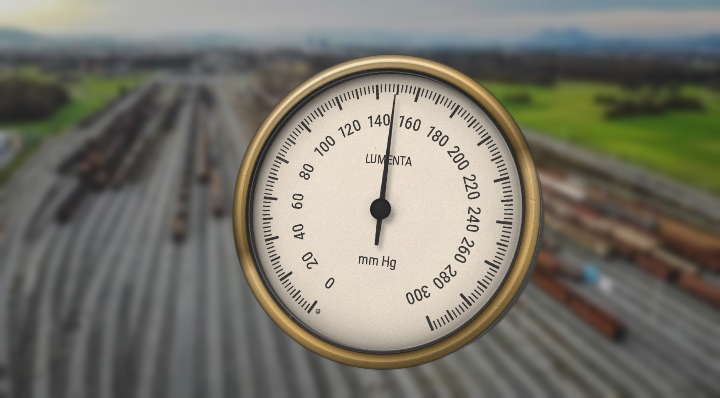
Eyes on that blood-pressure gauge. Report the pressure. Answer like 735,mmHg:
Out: 150,mmHg
